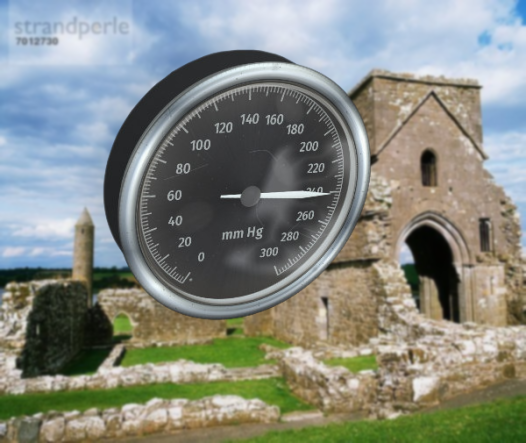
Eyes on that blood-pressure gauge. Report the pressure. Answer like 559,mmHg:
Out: 240,mmHg
